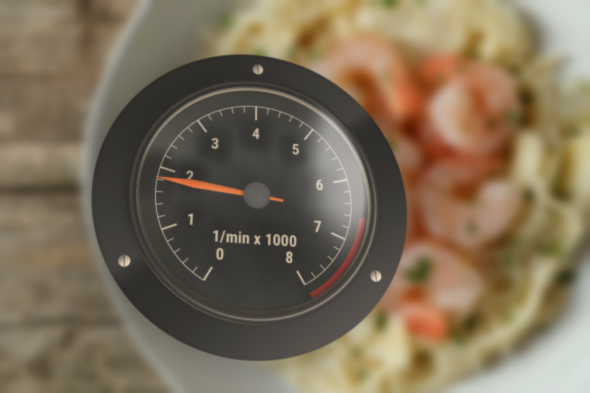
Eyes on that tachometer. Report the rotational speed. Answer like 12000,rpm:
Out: 1800,rpm
